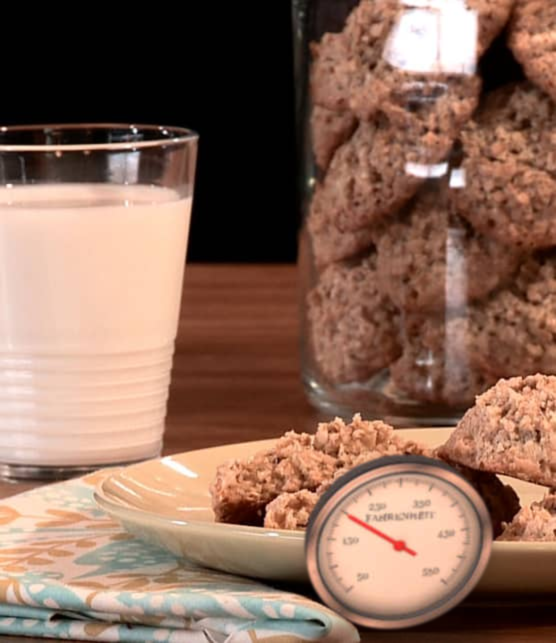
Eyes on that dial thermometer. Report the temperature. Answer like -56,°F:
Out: 200,°F
